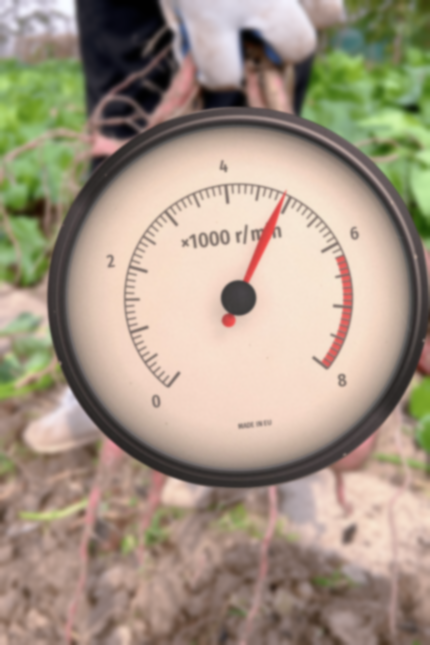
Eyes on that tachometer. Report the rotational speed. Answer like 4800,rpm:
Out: 4900,rpm
